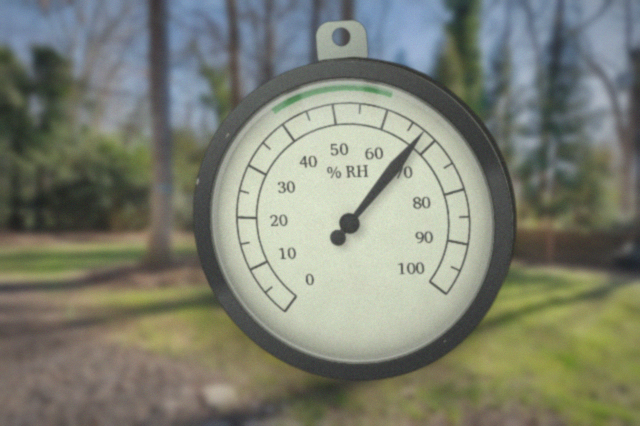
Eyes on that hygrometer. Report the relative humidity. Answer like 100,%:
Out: 67.5,%
